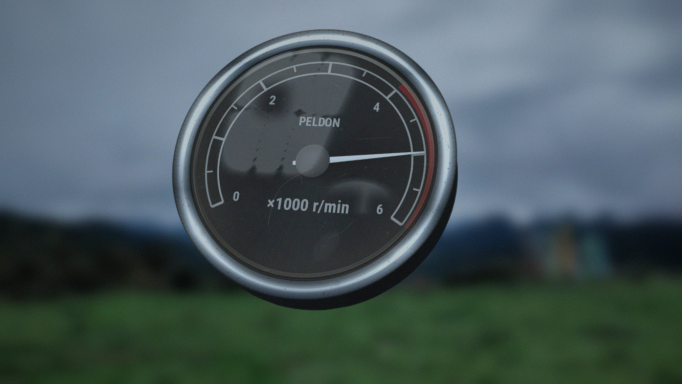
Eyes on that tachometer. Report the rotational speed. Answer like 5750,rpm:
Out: 5000,rpm
